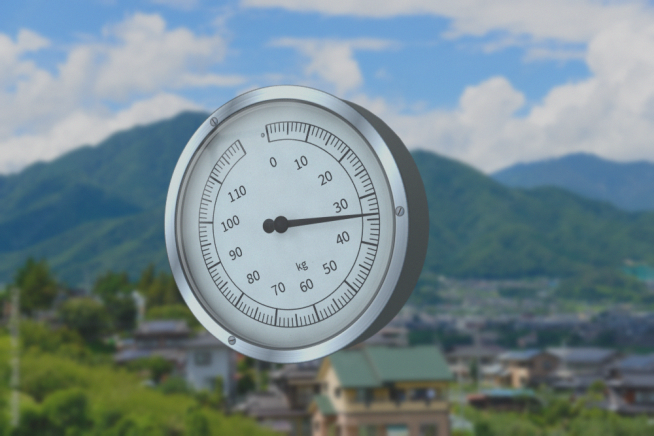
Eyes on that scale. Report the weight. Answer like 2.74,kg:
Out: 34,kg
